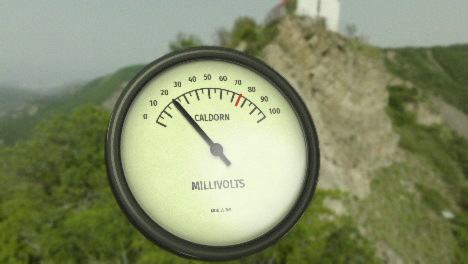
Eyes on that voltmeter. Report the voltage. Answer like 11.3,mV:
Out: 20,mV
